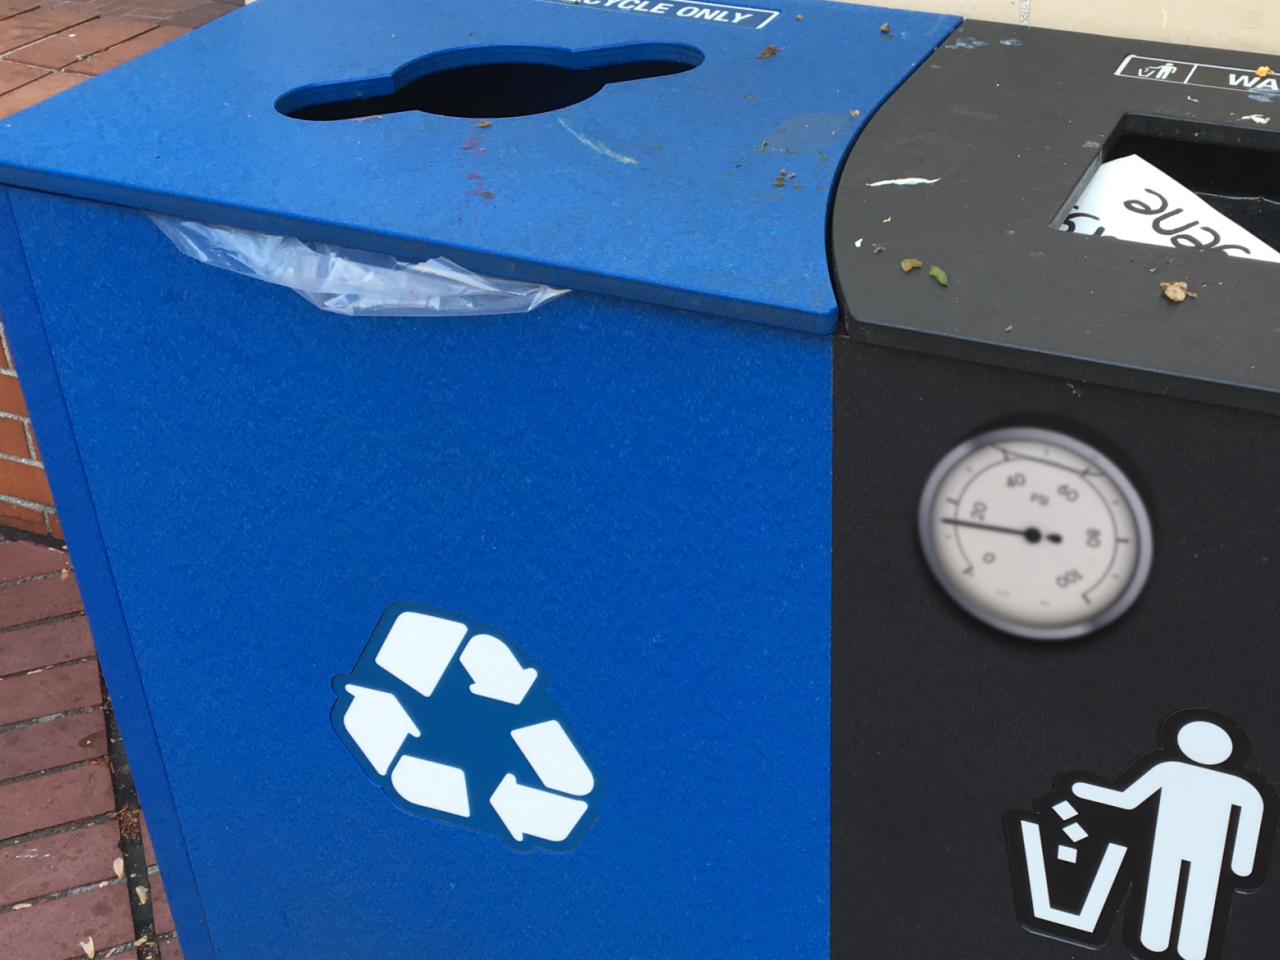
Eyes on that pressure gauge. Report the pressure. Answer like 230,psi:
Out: 15,psi
